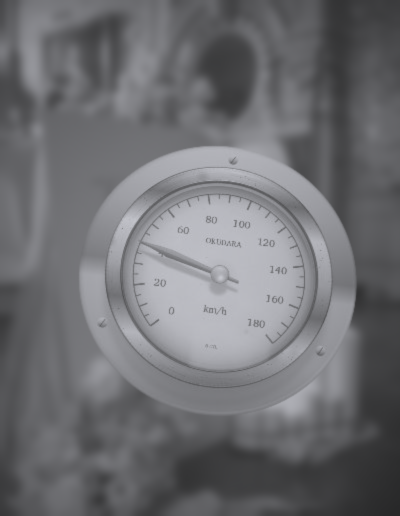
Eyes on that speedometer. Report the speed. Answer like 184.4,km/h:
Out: 40,km/h
